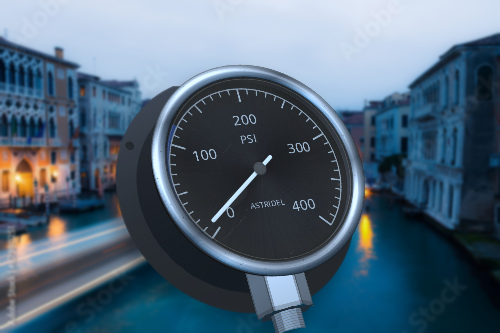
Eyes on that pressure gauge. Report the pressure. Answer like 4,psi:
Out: 10,psi
